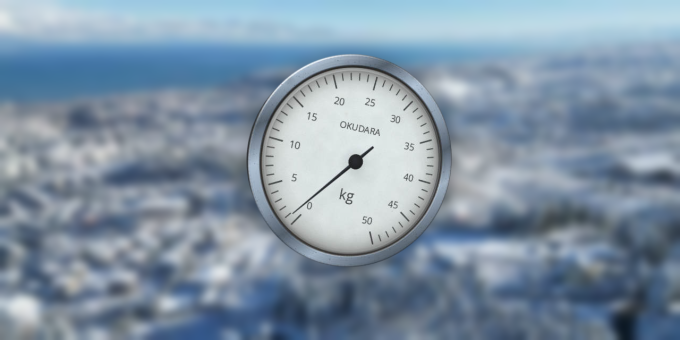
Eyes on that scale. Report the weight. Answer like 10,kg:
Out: 1,kg
